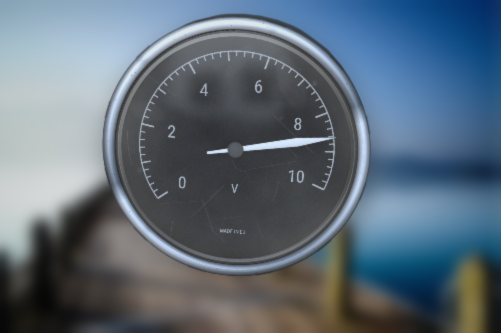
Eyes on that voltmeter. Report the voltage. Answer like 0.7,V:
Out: 8.6,V
